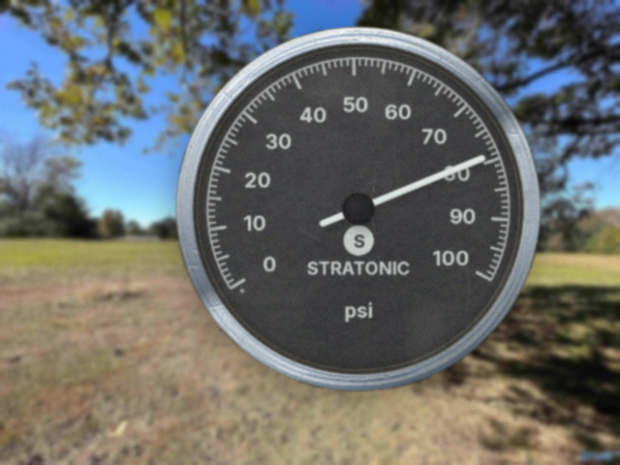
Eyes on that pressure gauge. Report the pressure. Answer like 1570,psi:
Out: 79,psi
